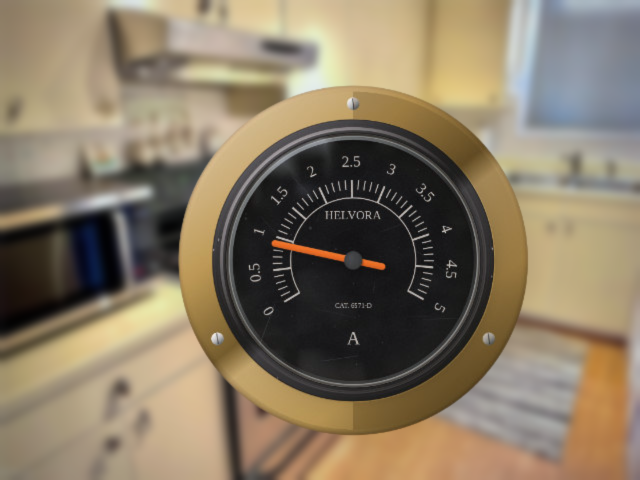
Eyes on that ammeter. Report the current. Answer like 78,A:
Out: 0.9,A
